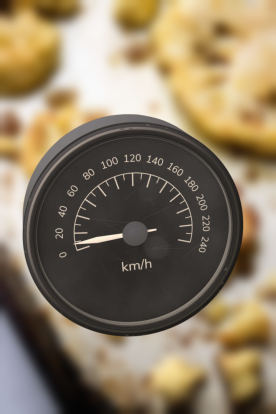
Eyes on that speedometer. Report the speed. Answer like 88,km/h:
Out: 10,km/h
